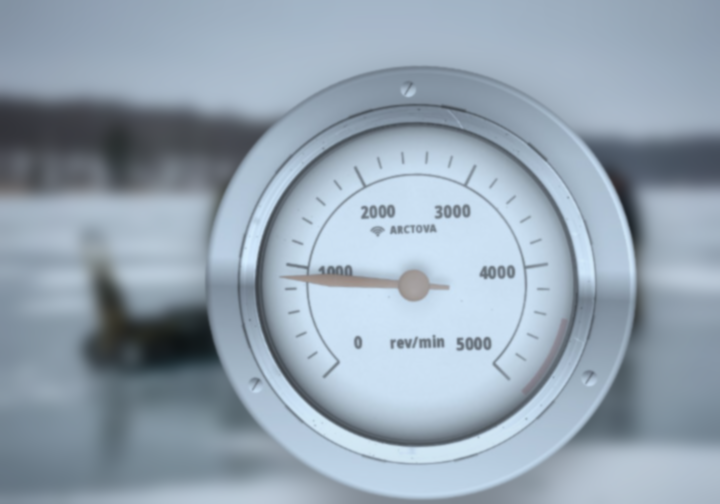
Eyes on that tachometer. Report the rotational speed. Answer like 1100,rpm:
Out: 900,rpm
